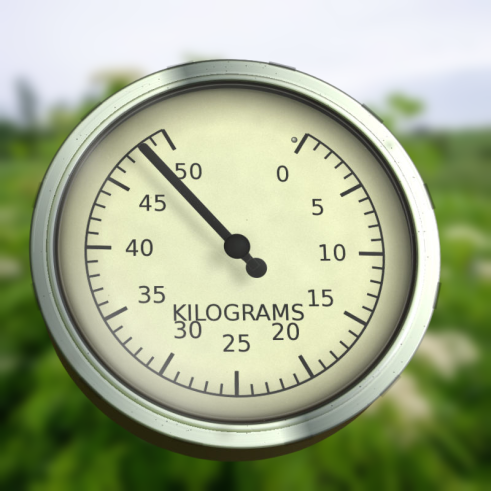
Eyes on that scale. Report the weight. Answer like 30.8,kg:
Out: 48,kg
